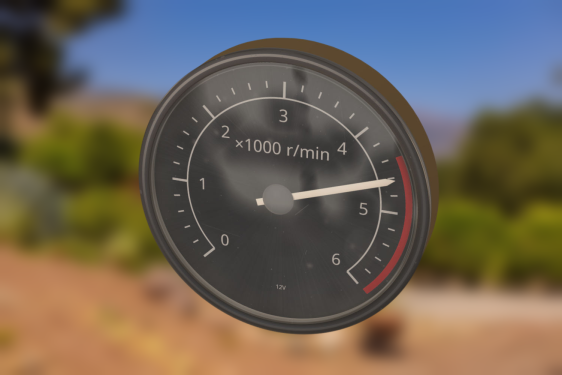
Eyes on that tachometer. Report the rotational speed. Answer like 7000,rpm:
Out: 4600,rpm
